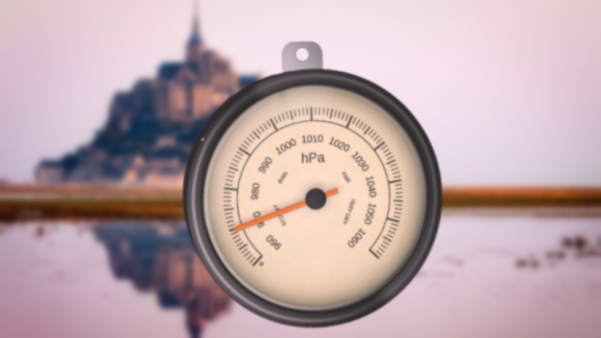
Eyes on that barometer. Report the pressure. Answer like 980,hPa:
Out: 970,hPa
